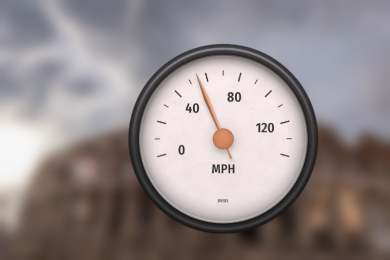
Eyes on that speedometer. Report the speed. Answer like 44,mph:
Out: 55,mph
